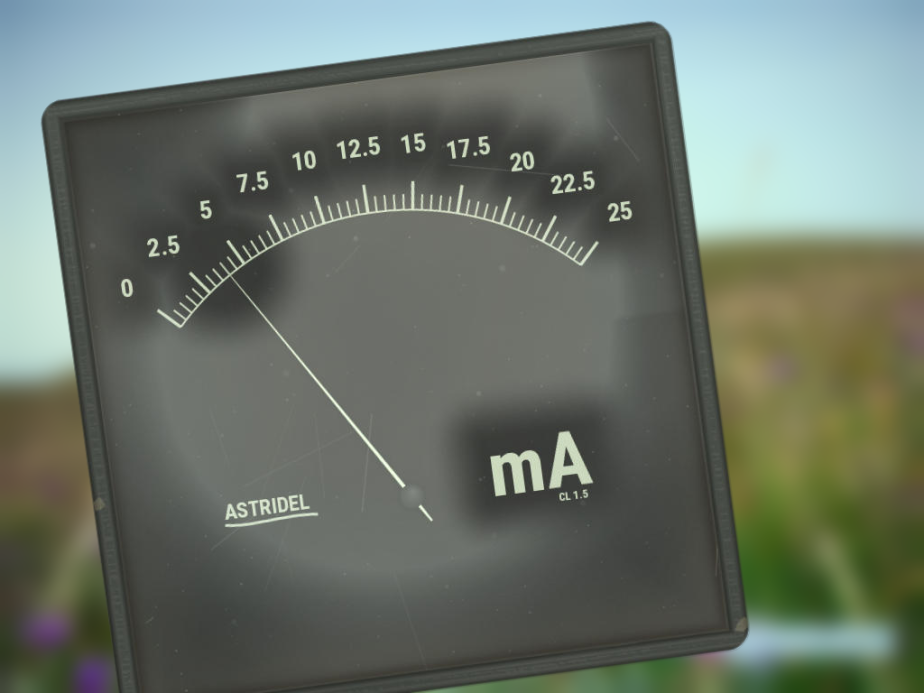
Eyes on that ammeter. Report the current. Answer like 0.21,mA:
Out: 4,mA
